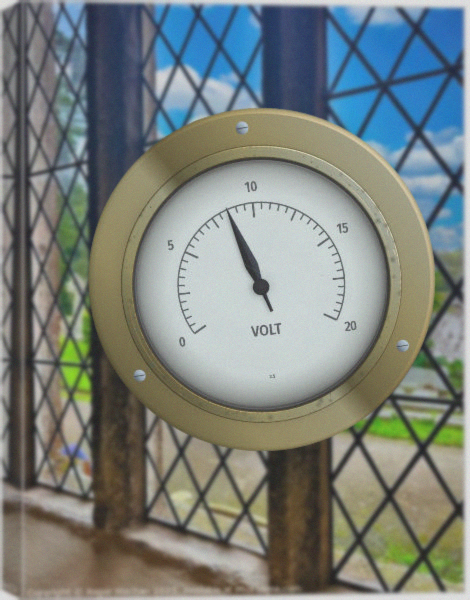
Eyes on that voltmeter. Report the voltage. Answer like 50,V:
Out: 8.5,V
